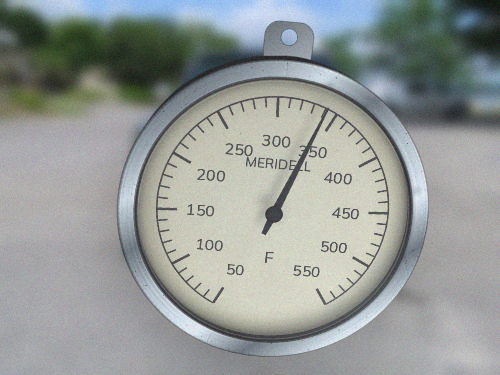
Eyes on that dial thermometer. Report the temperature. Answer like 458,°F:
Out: 340,°F
